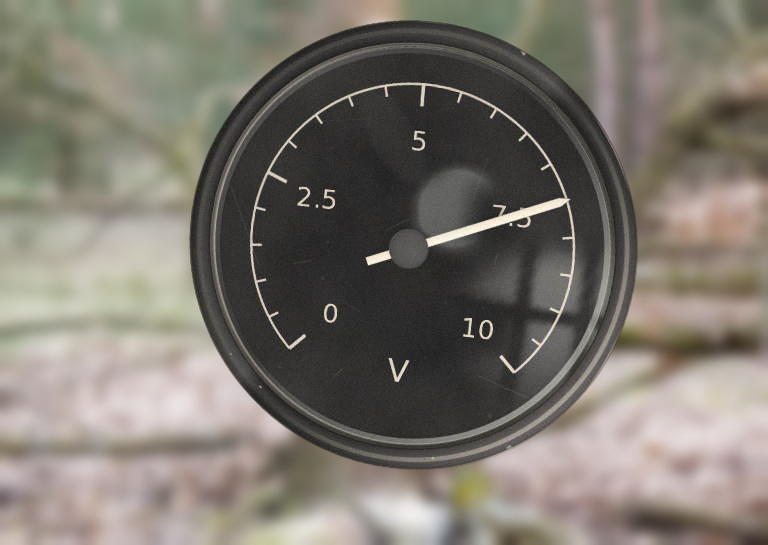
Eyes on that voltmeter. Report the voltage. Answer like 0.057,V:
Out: 7.5,V
